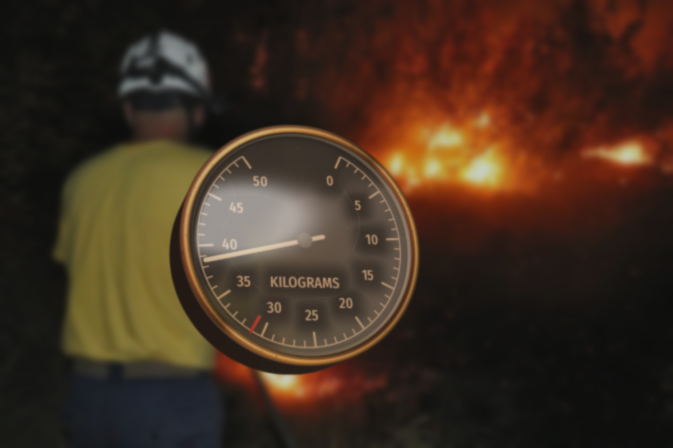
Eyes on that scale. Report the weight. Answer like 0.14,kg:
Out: 38.5,kg
